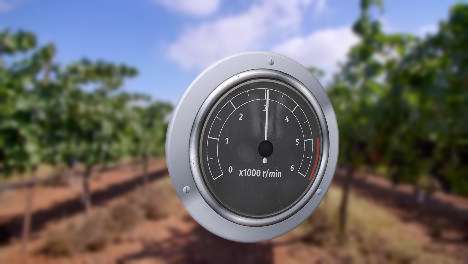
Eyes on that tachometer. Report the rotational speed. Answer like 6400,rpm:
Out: 3000,rpm
